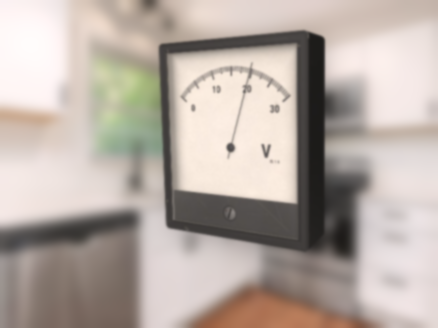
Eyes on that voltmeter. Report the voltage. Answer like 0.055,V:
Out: 20,V
